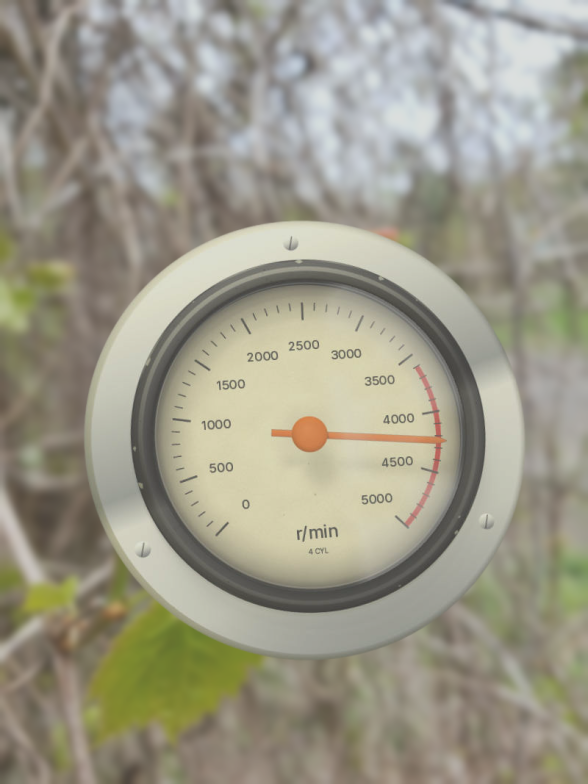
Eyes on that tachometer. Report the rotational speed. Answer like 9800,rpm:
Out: 4250,rpm
